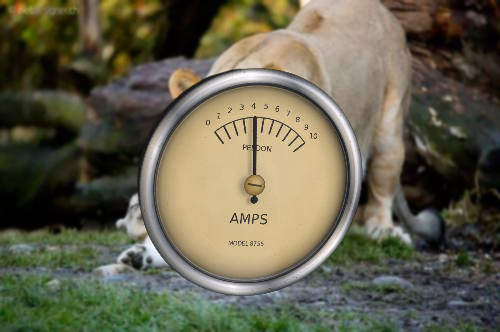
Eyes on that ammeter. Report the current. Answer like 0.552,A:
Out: 4,A
